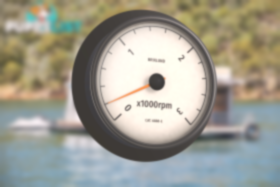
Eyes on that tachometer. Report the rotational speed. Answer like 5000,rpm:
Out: 200,rpm
